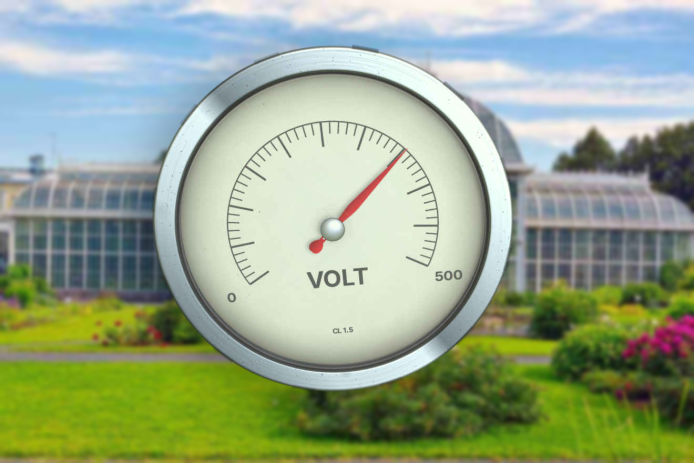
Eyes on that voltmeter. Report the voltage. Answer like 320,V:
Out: 350,V
